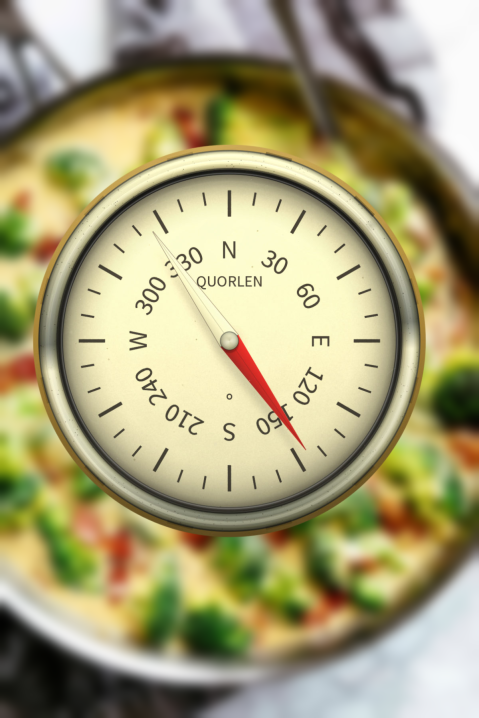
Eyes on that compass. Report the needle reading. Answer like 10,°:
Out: 145,°
